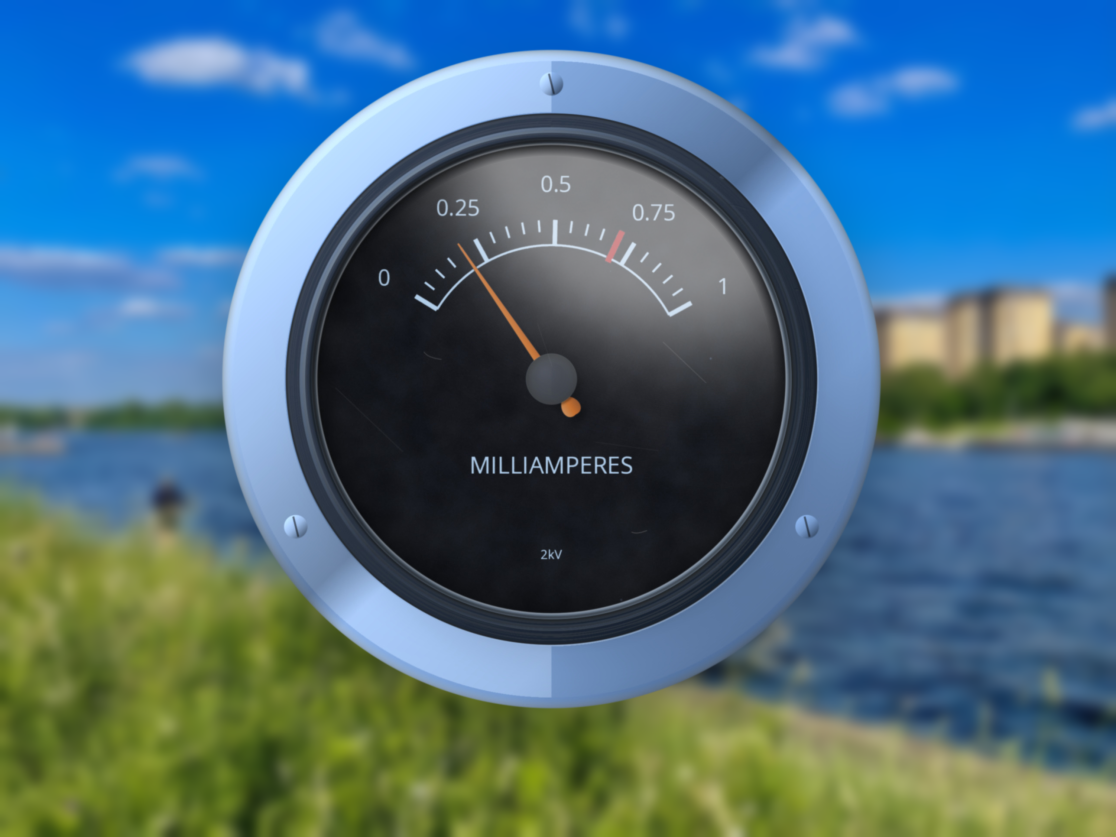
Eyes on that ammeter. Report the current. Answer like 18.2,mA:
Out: 0.2,mA
